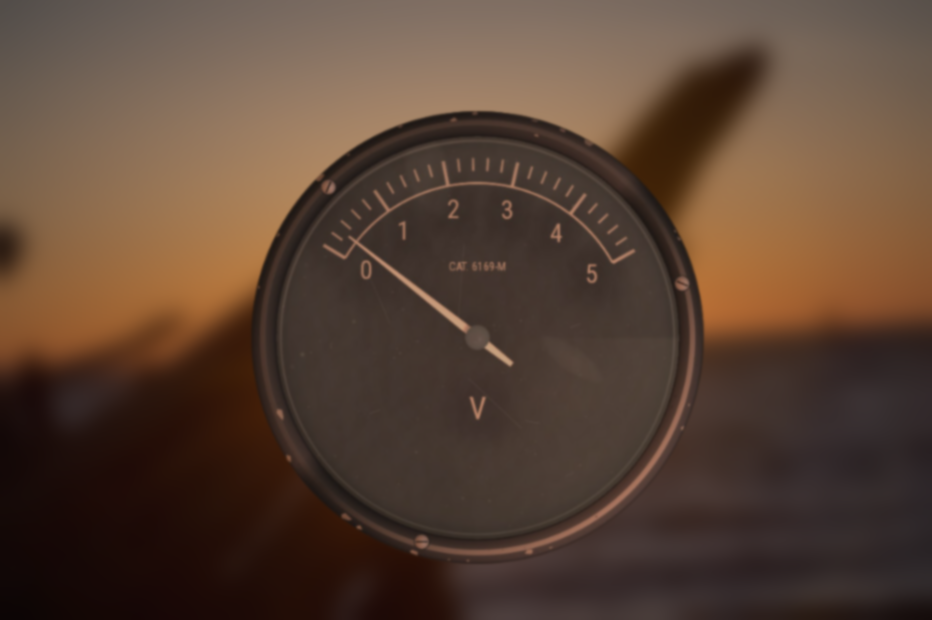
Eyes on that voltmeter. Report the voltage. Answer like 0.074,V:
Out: 0.3,V
